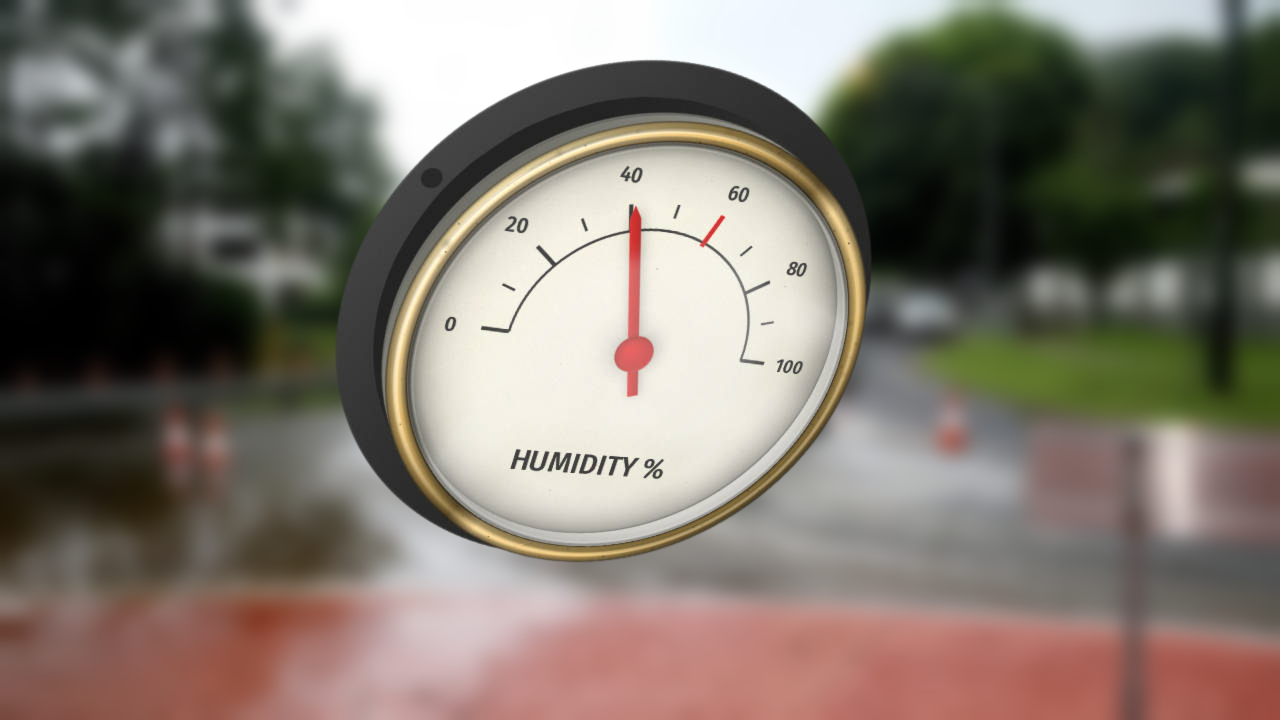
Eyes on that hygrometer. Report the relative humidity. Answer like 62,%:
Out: 40,%
